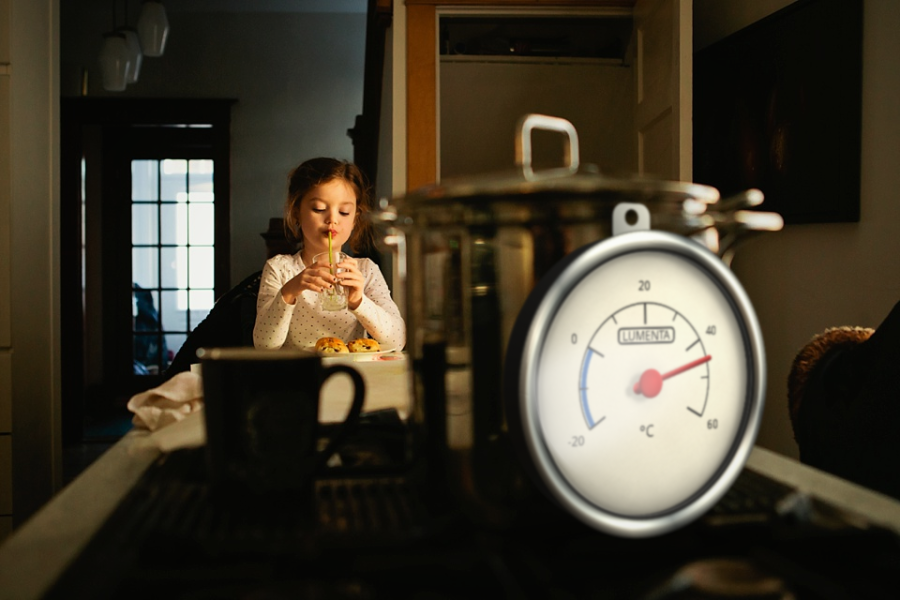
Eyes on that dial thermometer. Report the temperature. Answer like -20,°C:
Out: 45,°C
